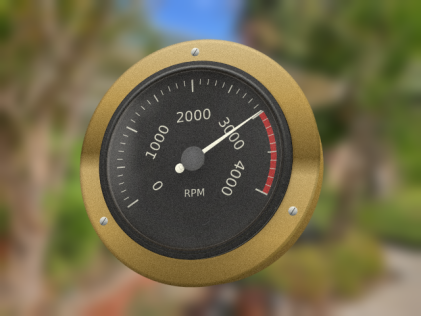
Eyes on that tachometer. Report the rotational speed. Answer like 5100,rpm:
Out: 3000,rpm
